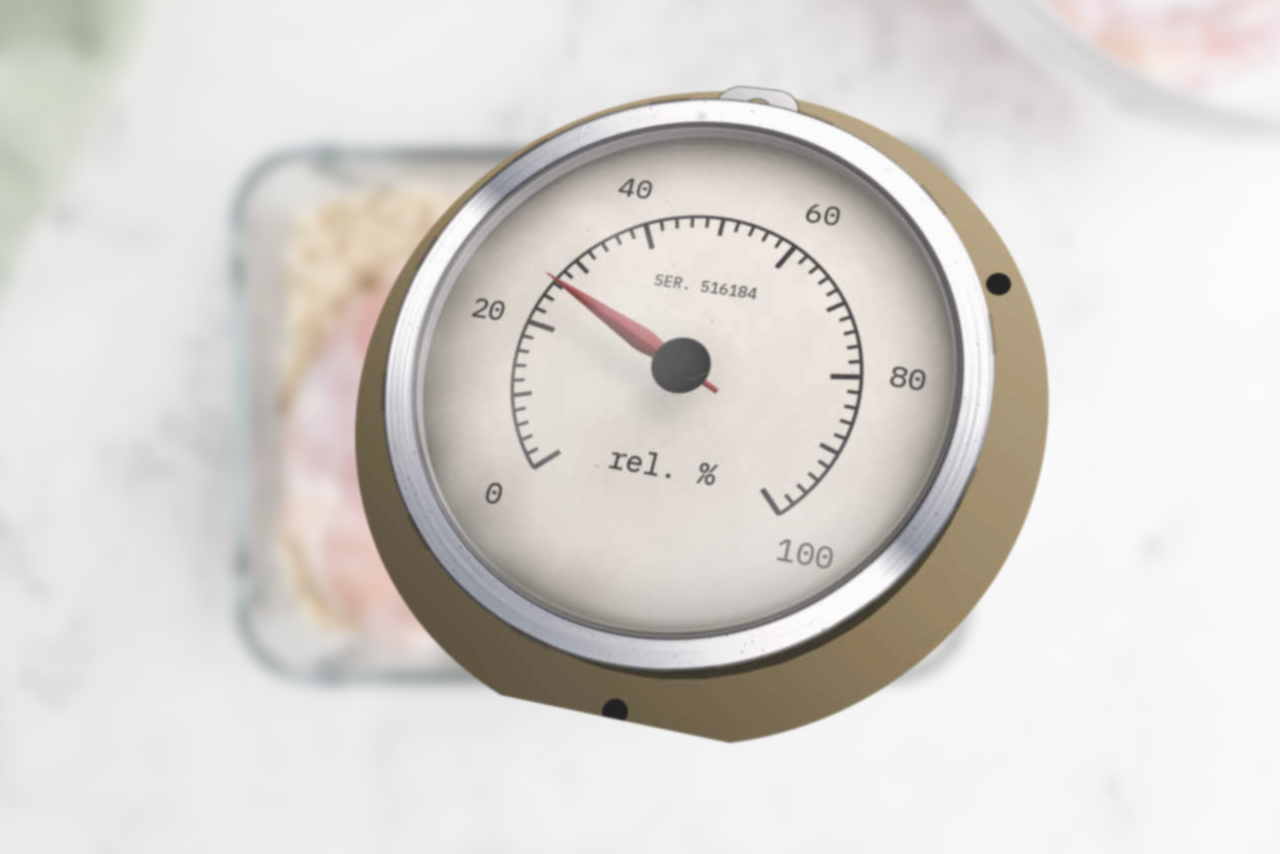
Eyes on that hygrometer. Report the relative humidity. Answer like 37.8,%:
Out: 26,%
